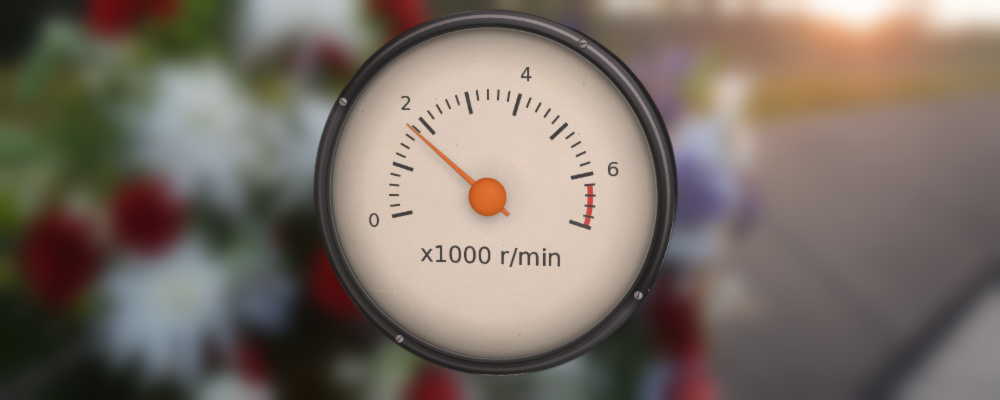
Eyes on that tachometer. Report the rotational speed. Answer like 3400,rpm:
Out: 1800,rpm
